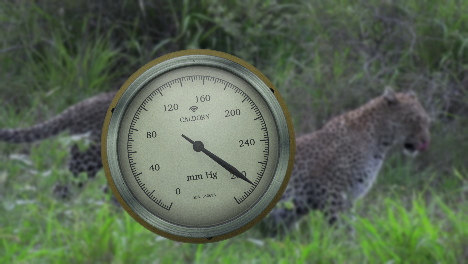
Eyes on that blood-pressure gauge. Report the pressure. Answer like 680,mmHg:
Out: 280,mmHg
